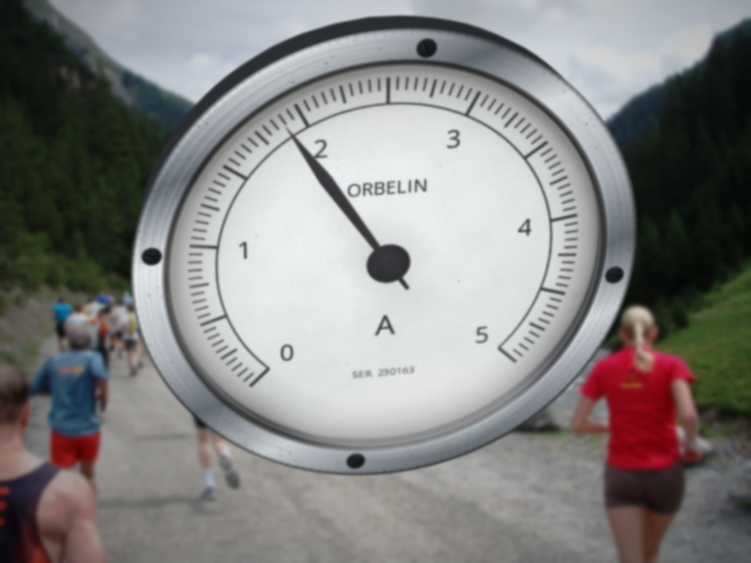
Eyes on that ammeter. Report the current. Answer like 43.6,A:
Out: 1.9,A
